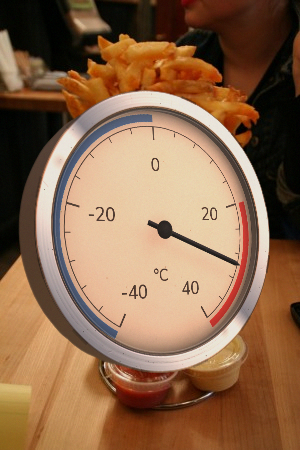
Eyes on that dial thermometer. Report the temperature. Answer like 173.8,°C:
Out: 30,°C
